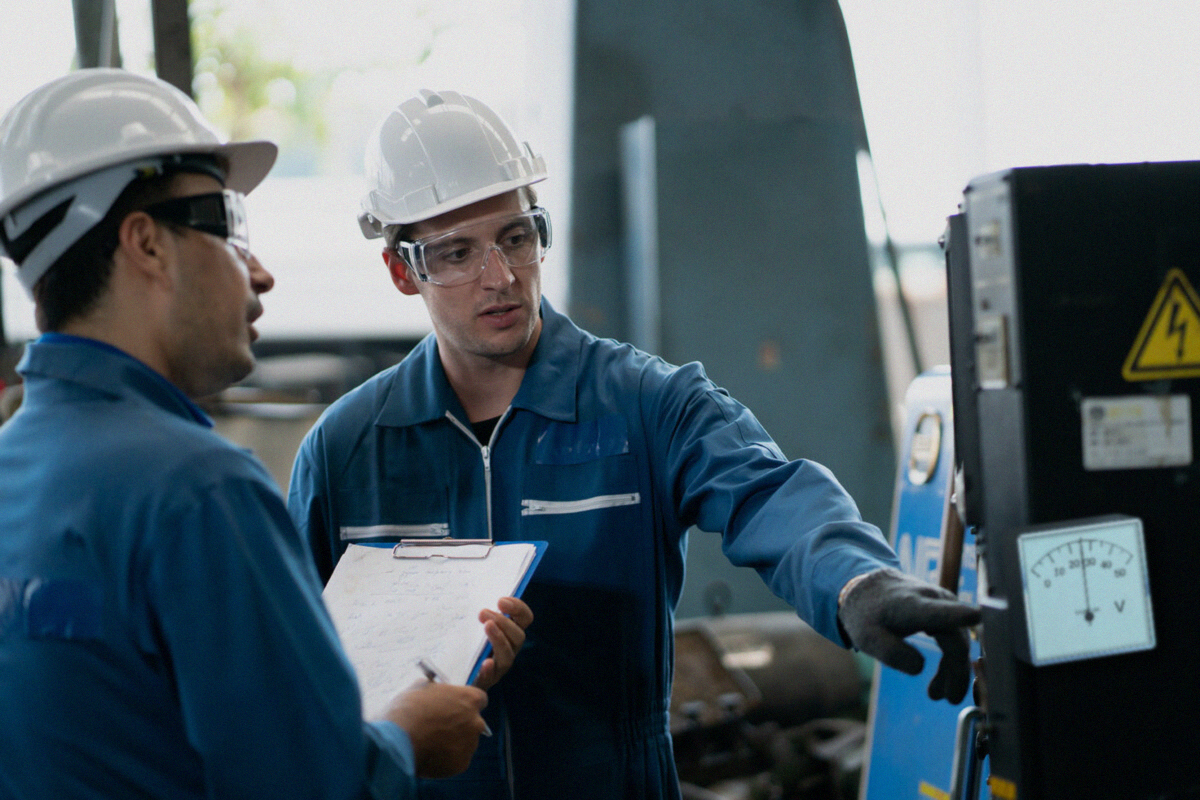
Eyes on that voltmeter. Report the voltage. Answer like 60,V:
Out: 25,V
